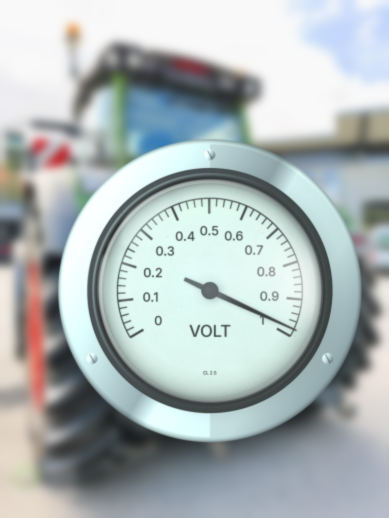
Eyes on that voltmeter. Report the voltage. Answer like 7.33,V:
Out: 0.98,V
